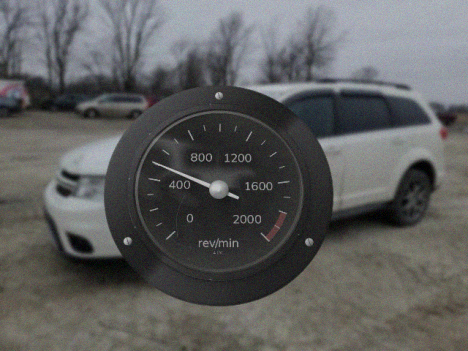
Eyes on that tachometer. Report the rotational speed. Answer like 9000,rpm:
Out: 500,rpm
